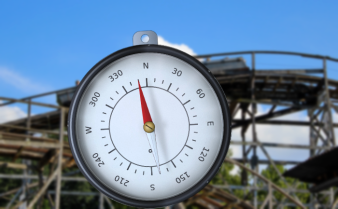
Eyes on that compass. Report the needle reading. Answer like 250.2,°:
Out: 350,°
